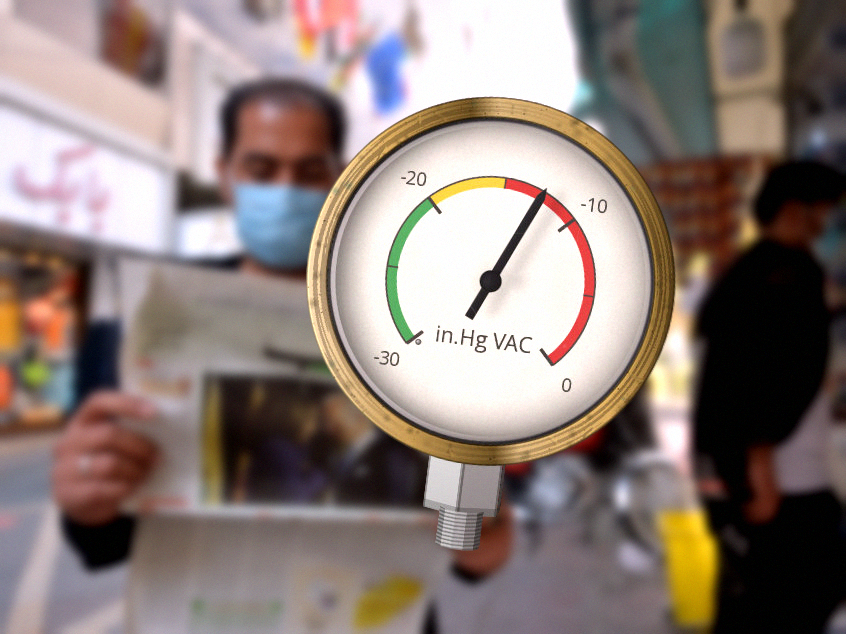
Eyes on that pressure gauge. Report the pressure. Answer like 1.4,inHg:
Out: -12.5,inHg
